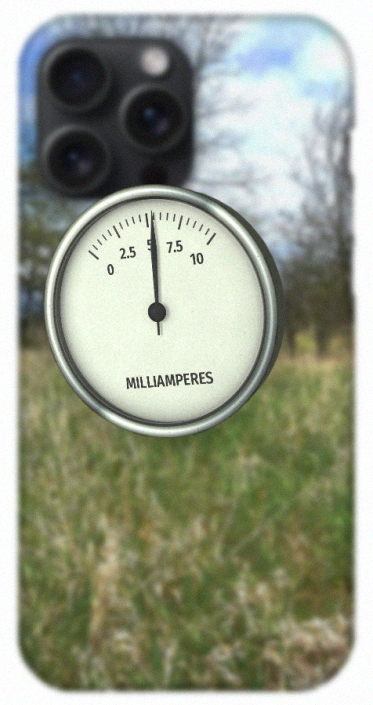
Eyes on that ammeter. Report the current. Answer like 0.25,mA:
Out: 5.5,mA
